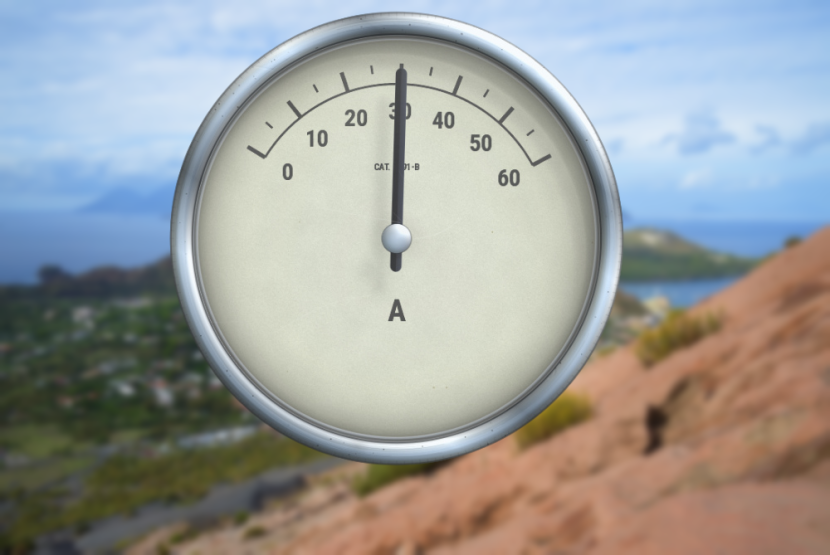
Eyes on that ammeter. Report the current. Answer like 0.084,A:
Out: 30,A
